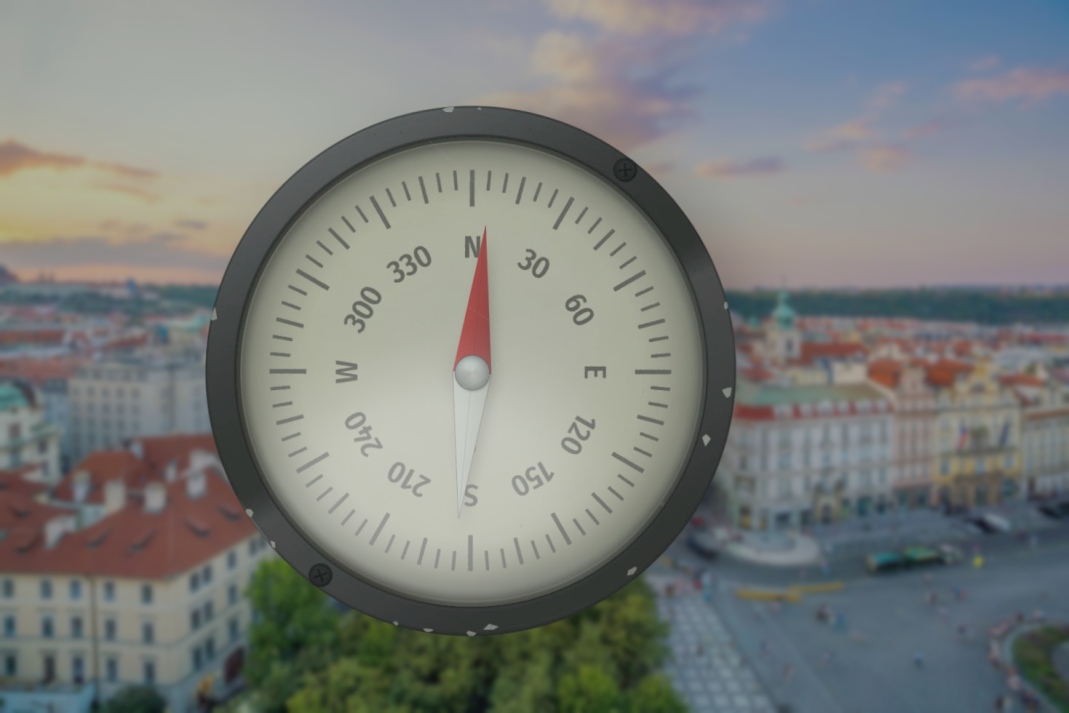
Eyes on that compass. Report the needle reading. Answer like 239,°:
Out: 5,°
